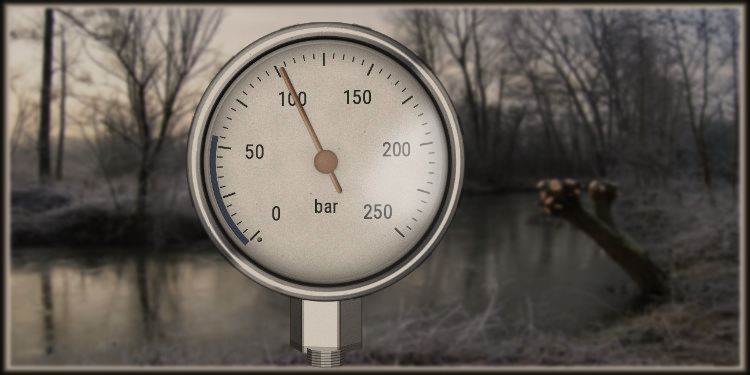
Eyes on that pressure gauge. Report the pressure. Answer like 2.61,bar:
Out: 102.5,bar
